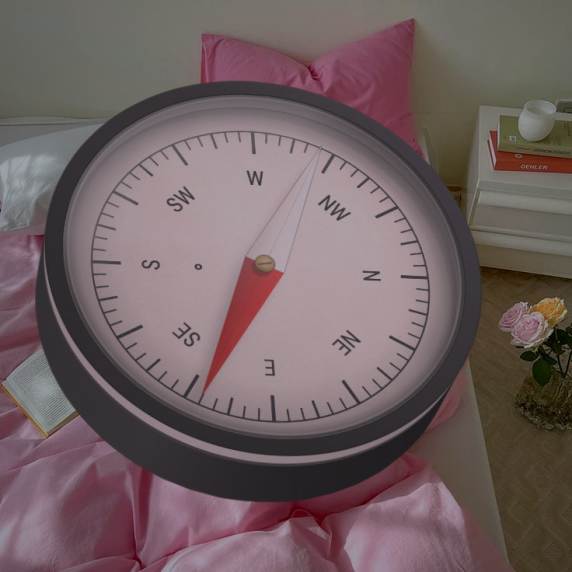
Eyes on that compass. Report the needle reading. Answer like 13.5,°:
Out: 115,°
